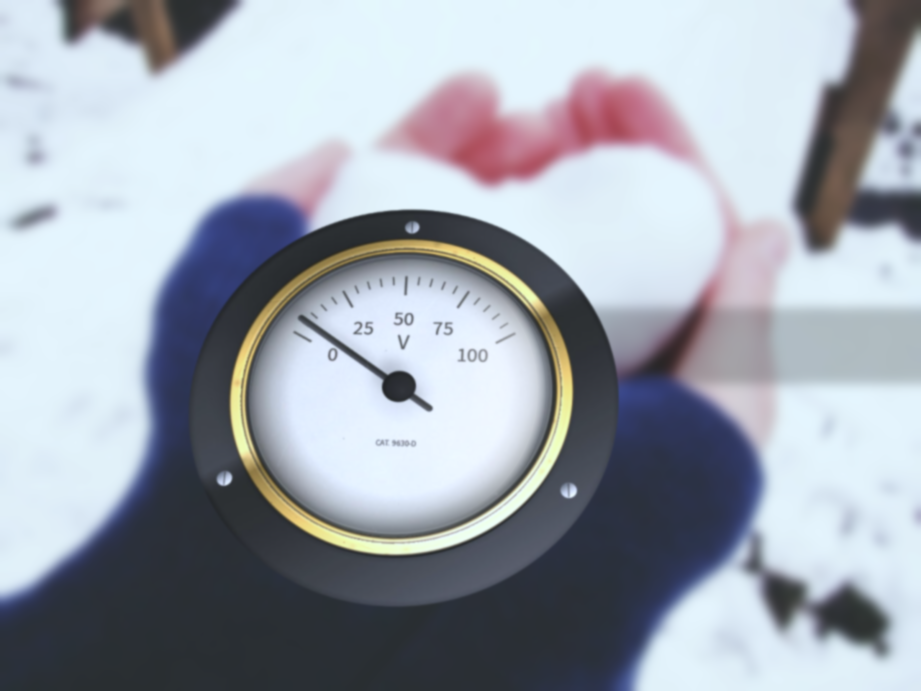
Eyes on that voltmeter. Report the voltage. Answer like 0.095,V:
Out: 5,V
